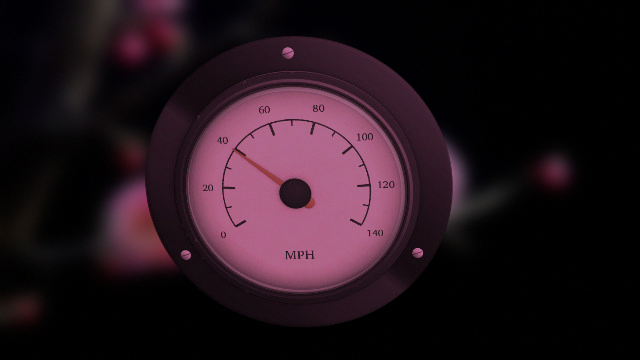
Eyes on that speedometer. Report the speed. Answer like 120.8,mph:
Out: 40,mph
